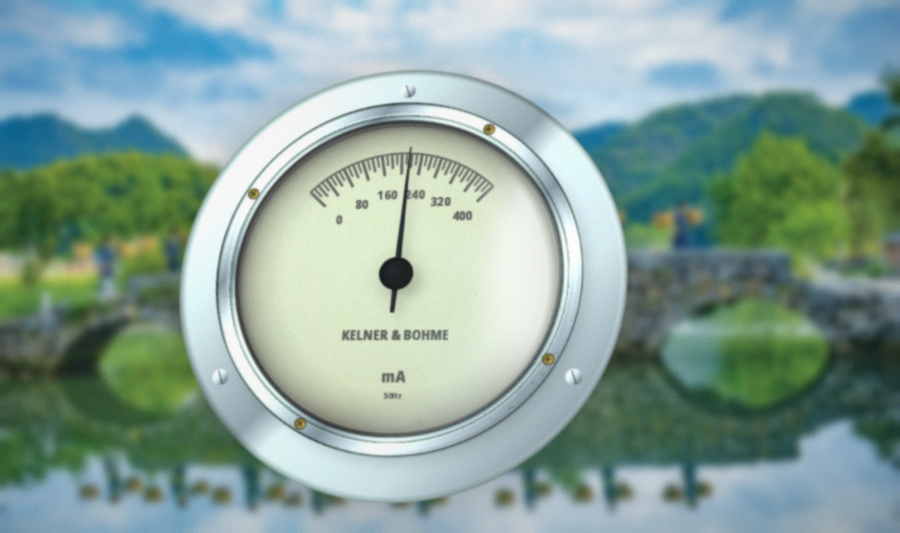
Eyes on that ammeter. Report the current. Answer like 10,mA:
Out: 220,mA
